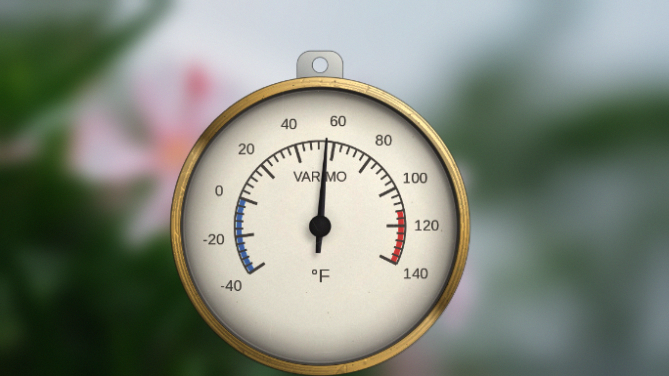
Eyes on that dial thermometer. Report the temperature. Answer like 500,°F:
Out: 56,°F
